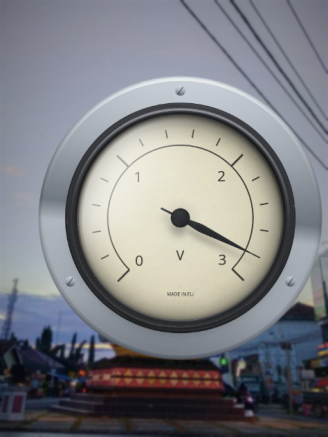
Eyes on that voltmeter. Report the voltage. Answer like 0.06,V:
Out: 2.8,V
